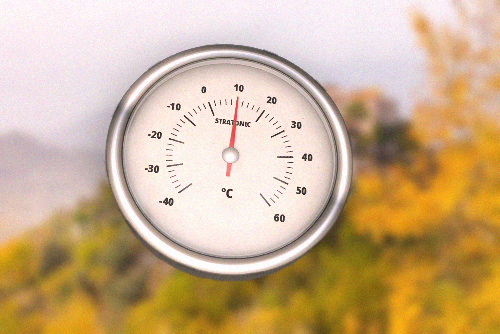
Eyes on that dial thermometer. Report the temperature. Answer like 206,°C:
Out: 10,°C
